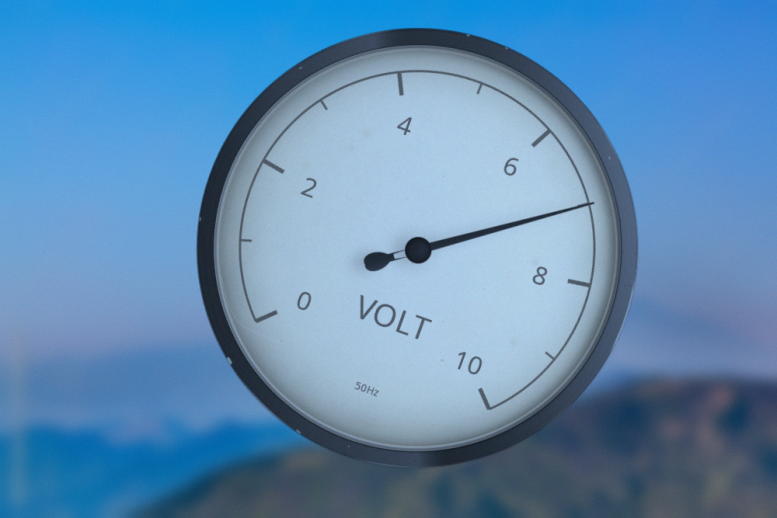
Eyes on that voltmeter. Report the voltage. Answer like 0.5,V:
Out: 7,V
